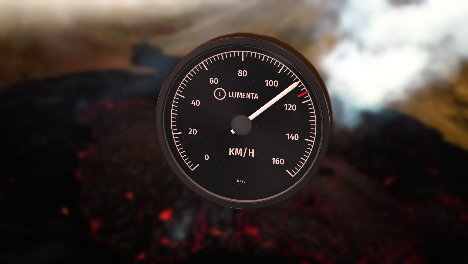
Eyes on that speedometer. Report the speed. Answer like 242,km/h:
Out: 110,km/h
